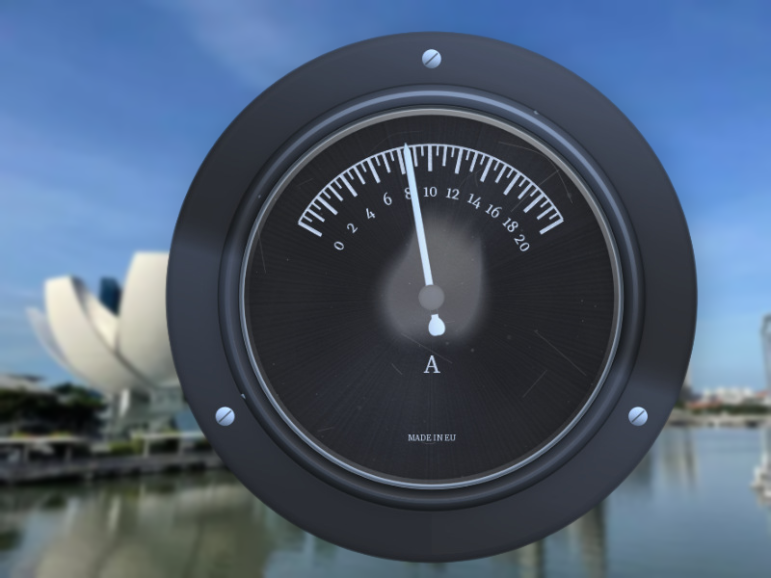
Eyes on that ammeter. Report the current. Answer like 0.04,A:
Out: 8.5,A
